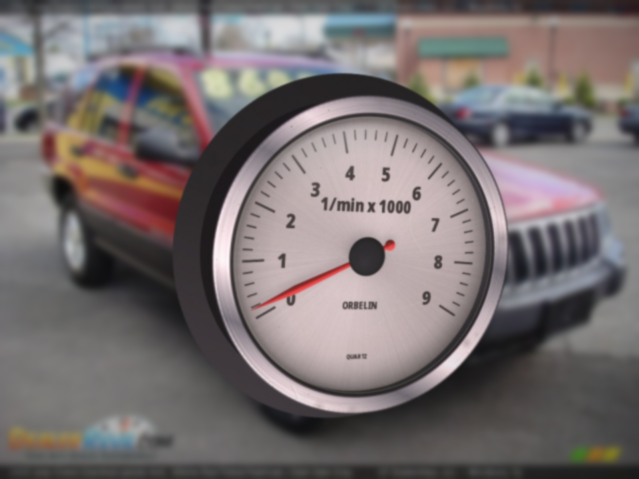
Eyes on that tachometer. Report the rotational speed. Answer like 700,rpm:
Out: 200,rpm
